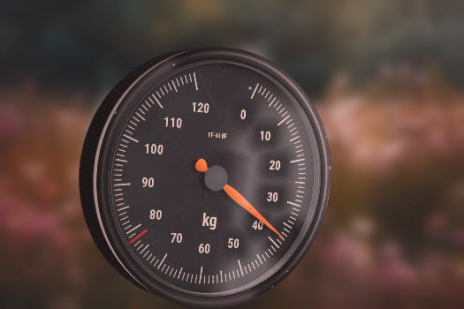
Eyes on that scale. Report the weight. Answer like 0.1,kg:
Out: 38,kg
